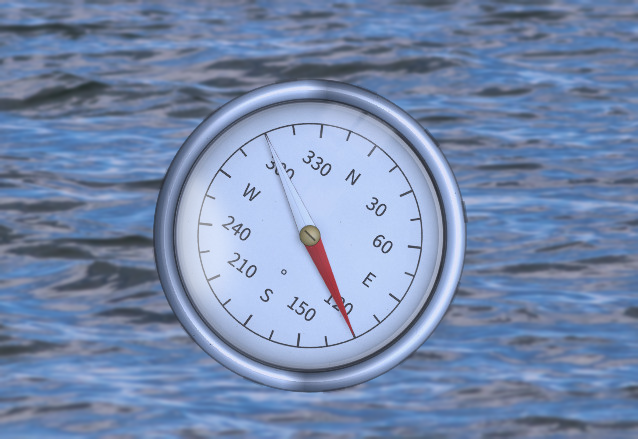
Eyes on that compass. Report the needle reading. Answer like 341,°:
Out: 120,°
